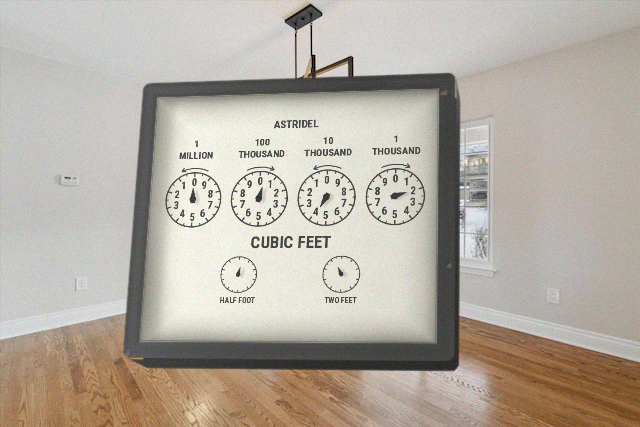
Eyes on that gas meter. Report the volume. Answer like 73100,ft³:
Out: 4200,ft³
